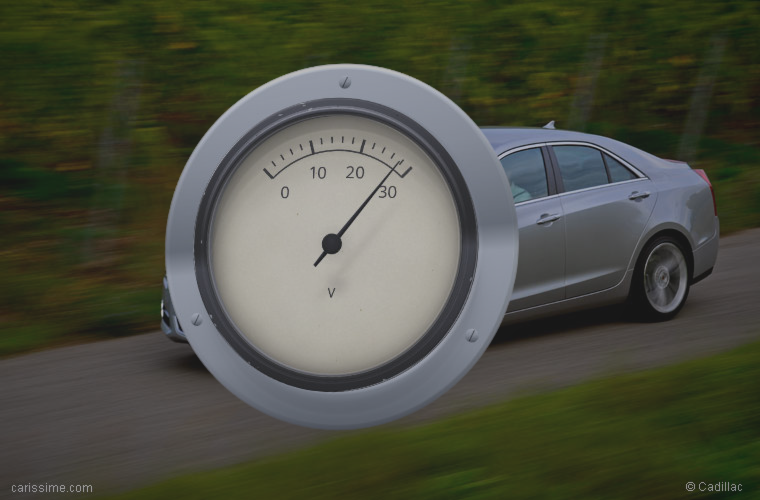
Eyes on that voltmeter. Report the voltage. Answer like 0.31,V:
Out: 28,V
